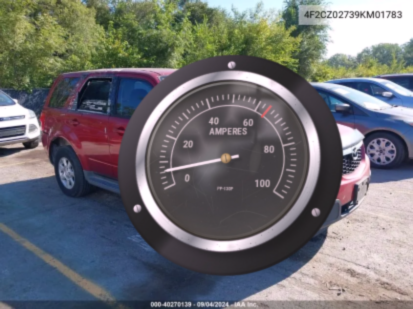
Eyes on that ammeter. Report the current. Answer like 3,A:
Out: 6,A
